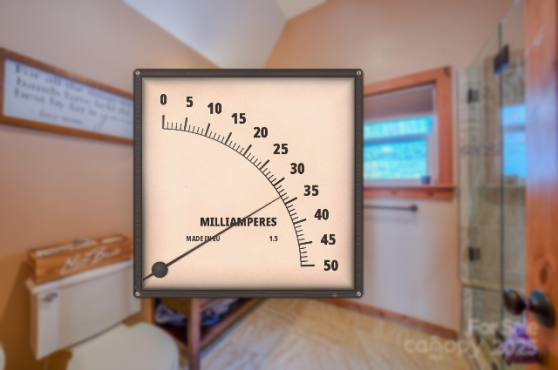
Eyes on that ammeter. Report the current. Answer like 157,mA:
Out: 33,mA
